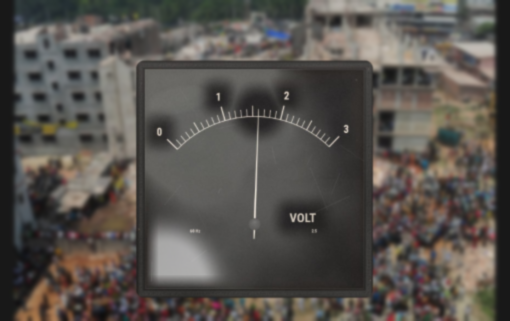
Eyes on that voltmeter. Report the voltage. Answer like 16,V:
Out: 1.6,V
